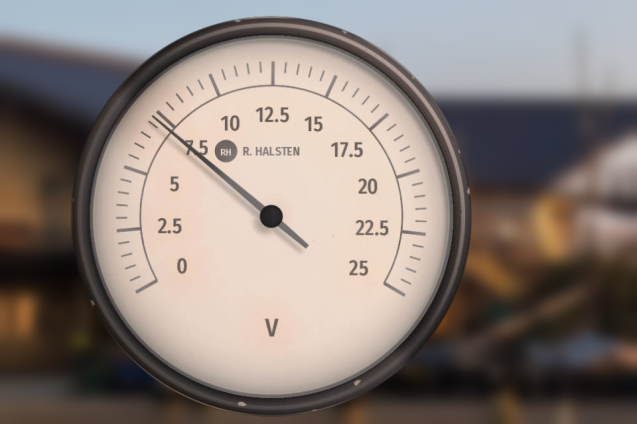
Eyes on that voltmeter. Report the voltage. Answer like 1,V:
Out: 7.25,V
